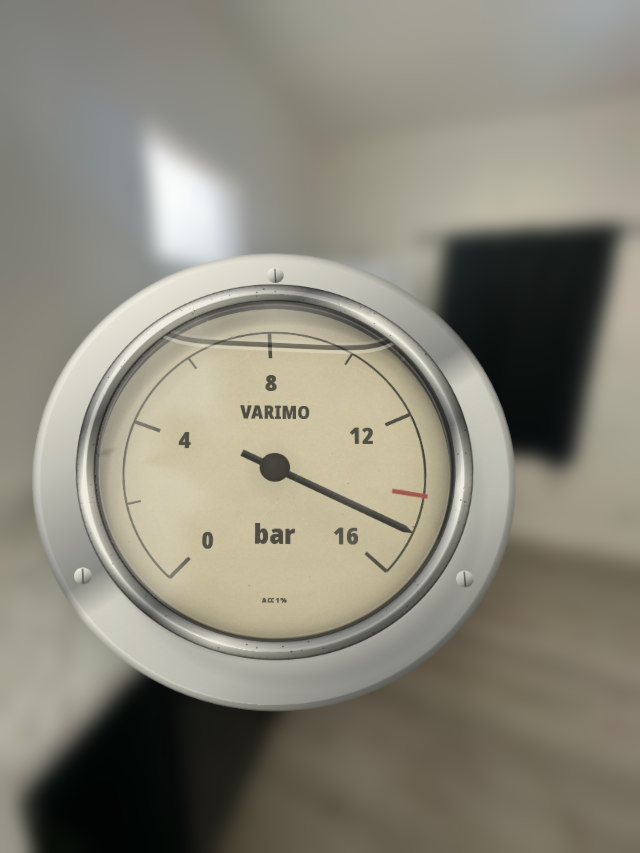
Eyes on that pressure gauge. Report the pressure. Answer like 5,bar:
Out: 15,bar
